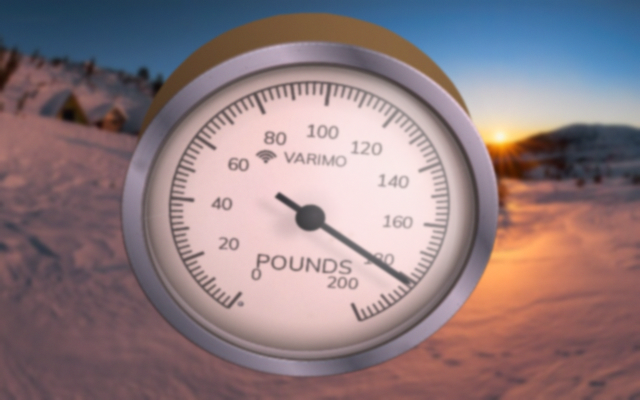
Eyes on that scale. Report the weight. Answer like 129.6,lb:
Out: 180,lb
